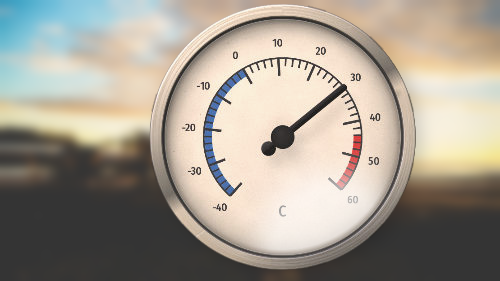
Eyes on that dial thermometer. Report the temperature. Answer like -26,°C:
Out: 30,°C
